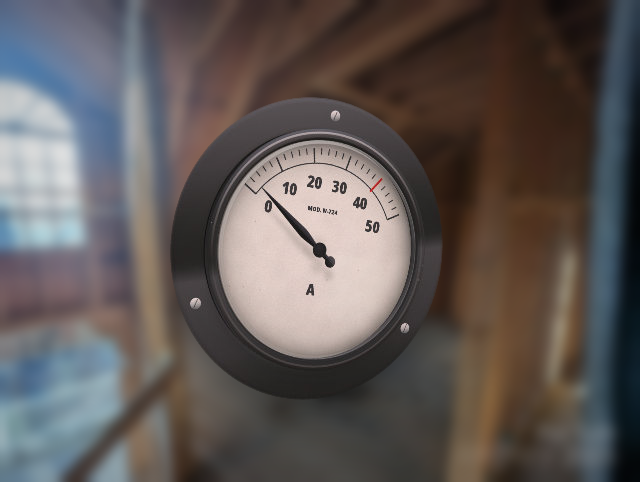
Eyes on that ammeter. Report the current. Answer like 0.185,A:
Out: 2,A
